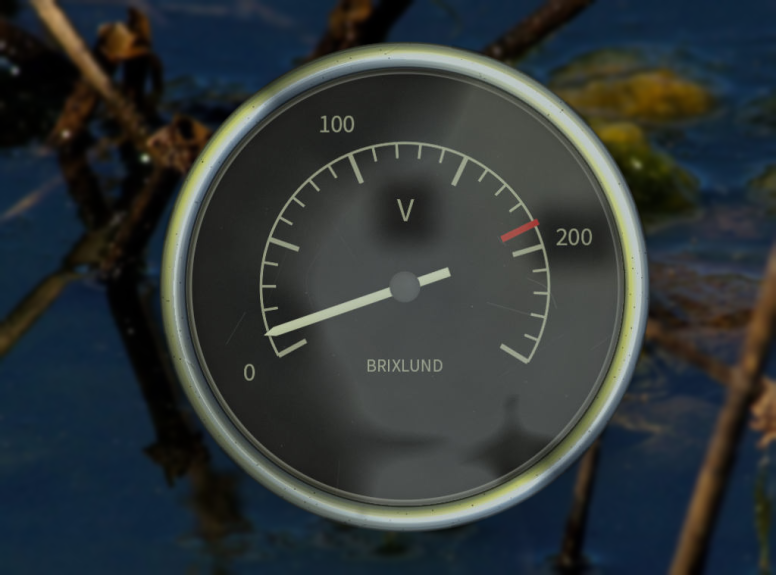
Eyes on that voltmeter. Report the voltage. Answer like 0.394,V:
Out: 10,V
